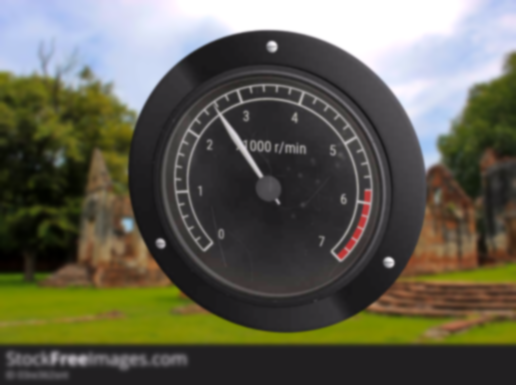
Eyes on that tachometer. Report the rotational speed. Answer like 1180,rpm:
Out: 2600,rpm
